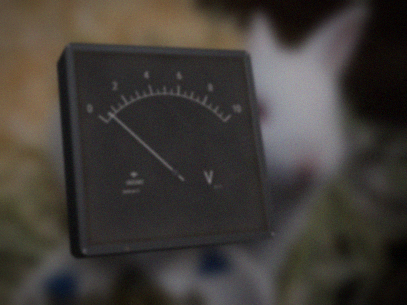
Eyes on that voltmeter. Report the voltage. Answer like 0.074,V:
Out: 0.5,V
